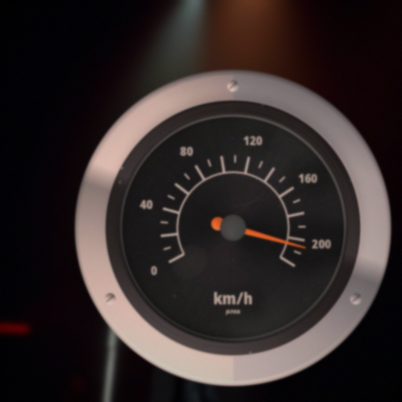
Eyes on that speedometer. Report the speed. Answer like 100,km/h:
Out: 205,km/h
